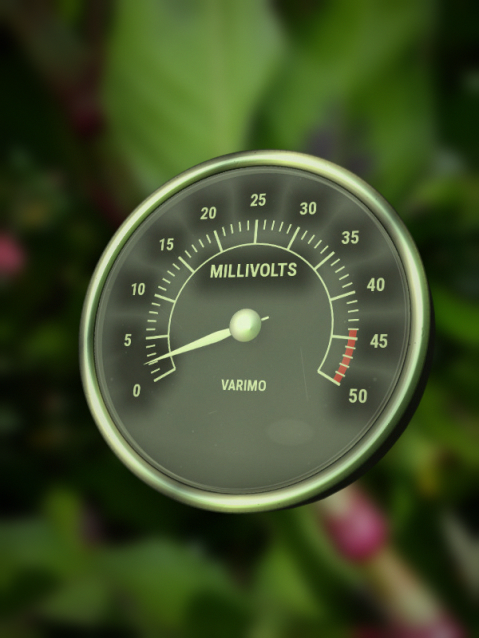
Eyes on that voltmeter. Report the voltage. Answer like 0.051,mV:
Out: 2,mV
